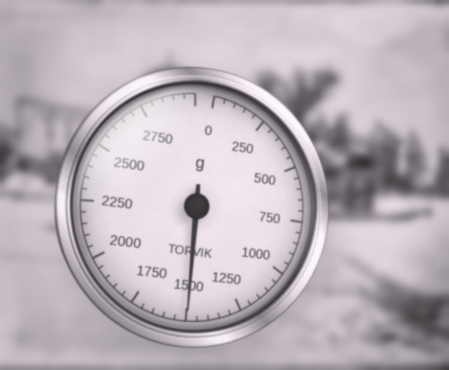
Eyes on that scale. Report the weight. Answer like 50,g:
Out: 1500,g
